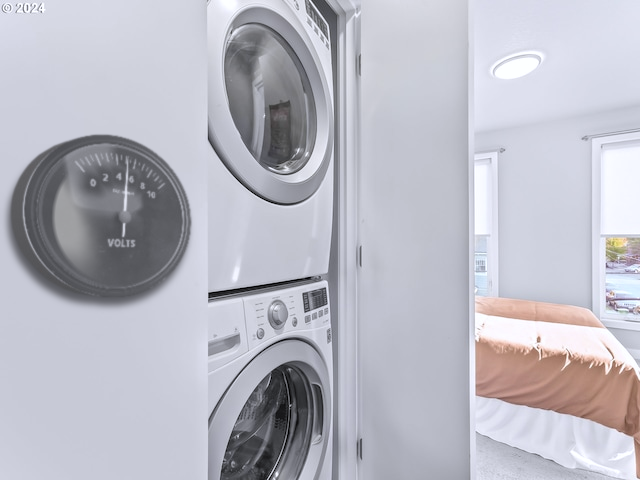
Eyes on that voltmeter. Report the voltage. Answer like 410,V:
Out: 5,V
